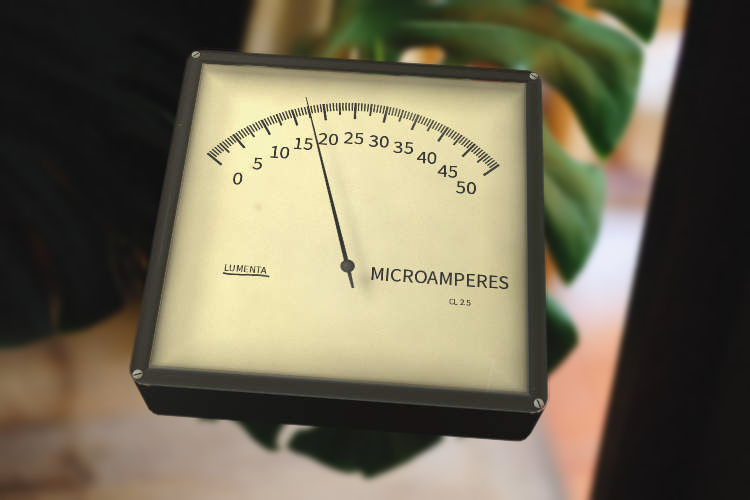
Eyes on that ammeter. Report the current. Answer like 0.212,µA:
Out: 17.5,µA
